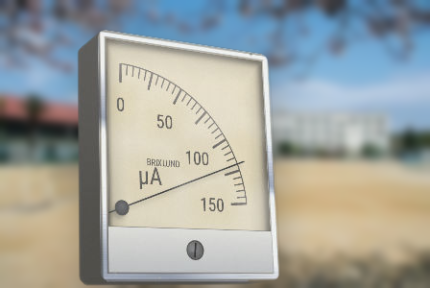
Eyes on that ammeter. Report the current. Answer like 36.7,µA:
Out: 120,µA
